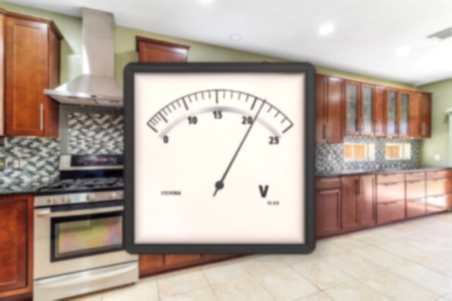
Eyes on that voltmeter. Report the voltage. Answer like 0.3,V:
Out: 21,V
